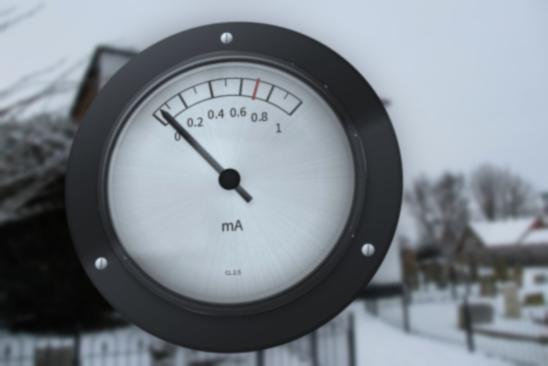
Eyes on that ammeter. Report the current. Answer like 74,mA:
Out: 0.05,mA
